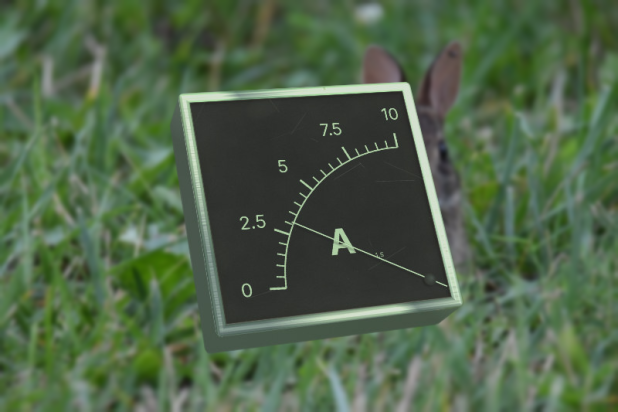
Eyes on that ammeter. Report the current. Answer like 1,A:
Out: 3,A
